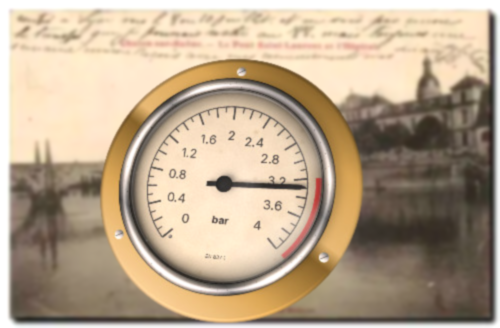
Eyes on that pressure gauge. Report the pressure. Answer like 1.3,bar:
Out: 3.3,bar
